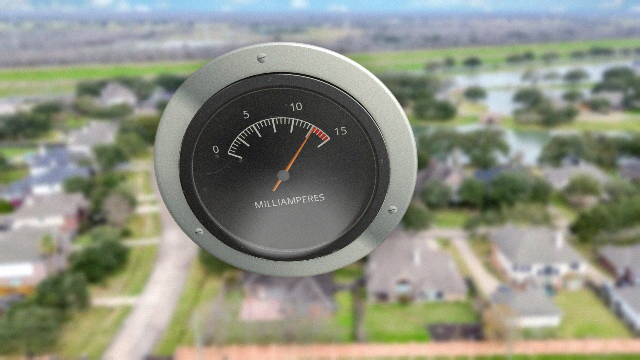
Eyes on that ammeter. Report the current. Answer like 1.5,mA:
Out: 12.5,mA
